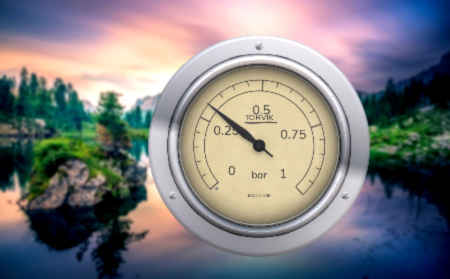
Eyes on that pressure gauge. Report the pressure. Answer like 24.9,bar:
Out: 0.3,bar
